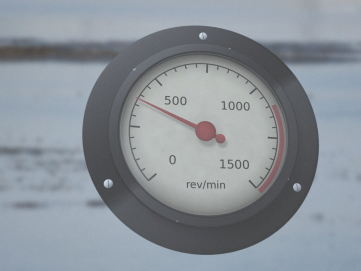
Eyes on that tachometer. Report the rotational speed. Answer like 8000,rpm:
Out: 375,rpm
